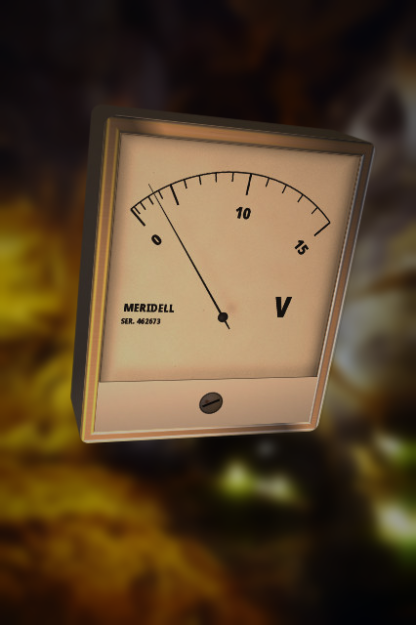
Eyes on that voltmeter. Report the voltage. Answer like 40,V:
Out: 3.5,V
